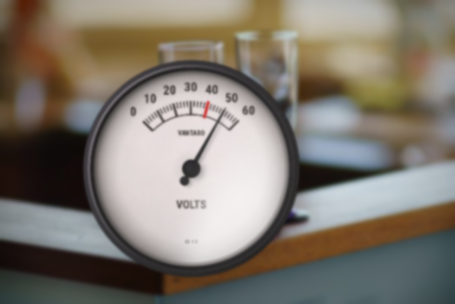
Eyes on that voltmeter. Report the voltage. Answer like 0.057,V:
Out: 50,V
